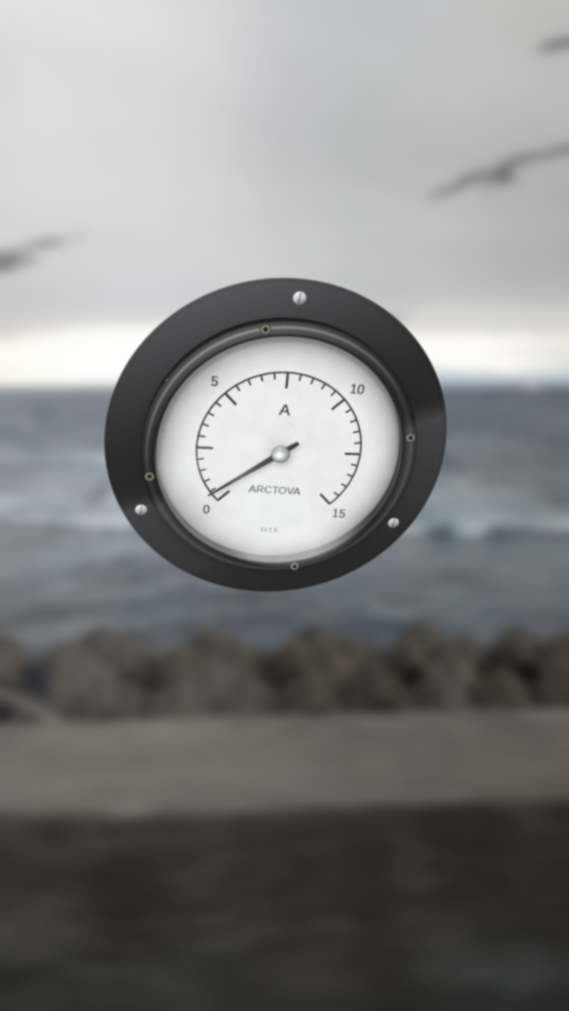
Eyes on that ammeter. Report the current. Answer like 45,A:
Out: 0.5,A
